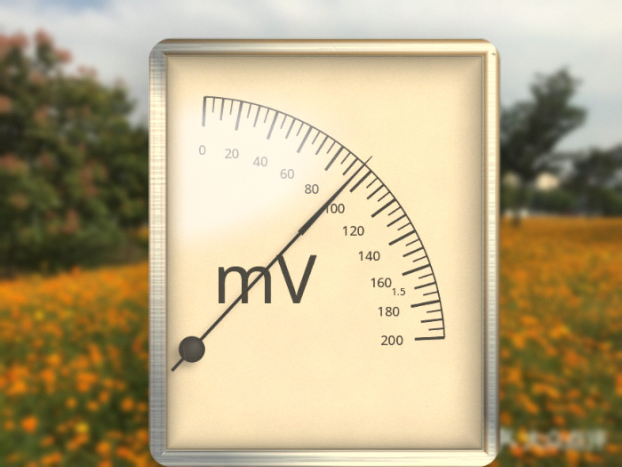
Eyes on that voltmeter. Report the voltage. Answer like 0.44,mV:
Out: 95,mV
